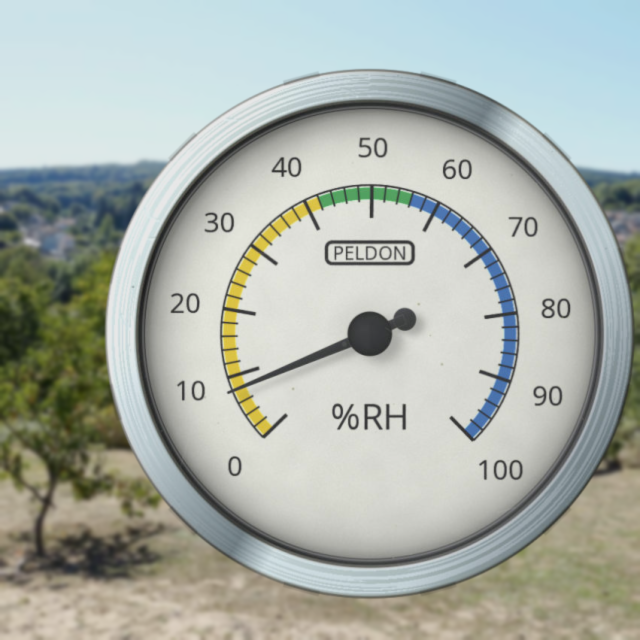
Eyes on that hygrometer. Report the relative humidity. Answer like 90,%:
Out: 8,%
